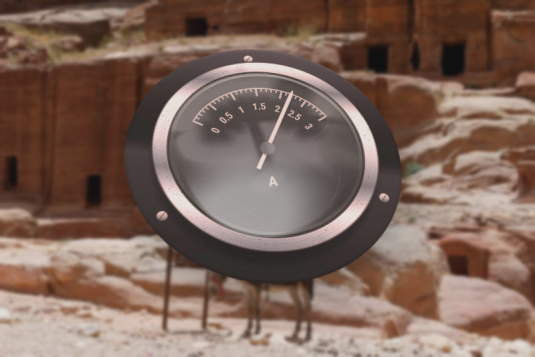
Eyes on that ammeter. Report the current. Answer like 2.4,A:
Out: 2.2,A
